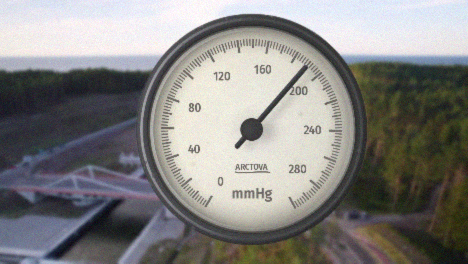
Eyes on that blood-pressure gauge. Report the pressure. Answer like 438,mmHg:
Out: 190,mmHg
